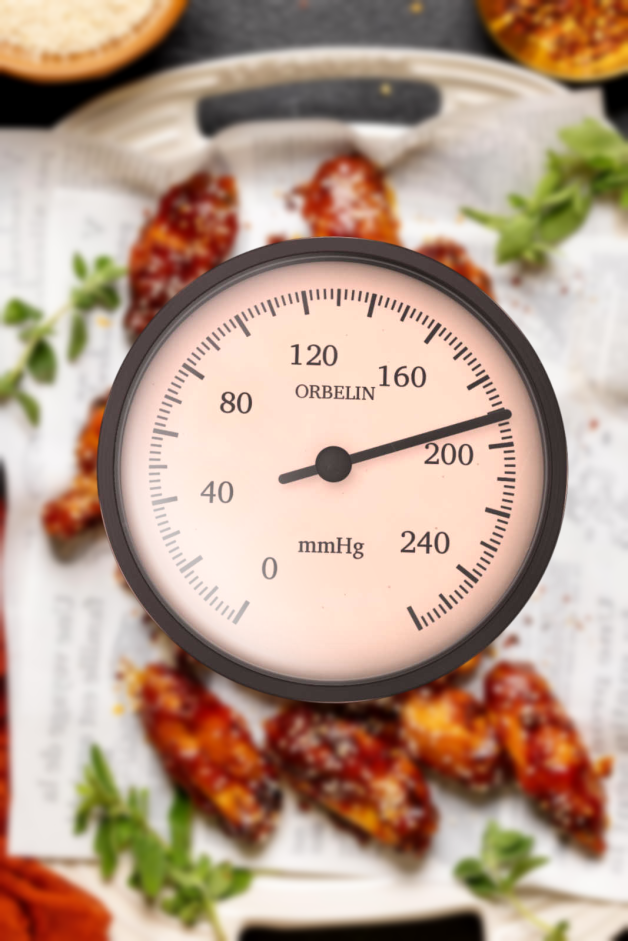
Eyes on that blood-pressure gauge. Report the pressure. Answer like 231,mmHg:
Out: 192,mmHg
